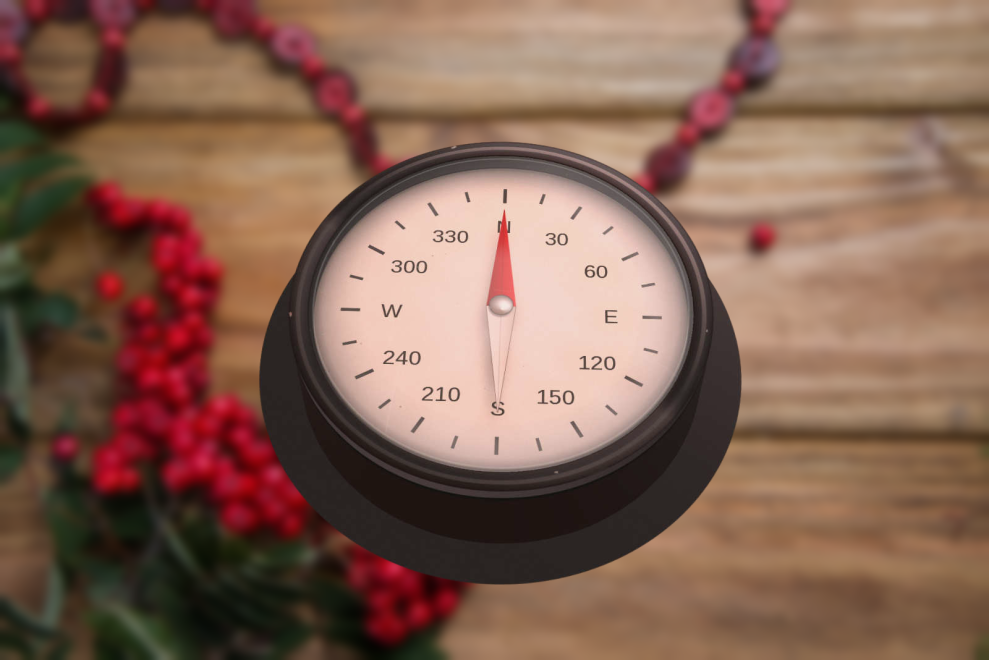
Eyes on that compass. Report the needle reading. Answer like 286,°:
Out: 0,°
